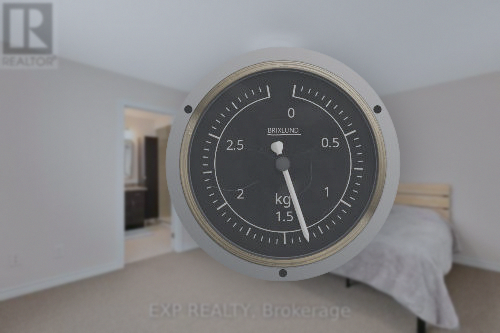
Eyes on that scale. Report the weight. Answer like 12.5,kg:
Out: 1.35,kg
